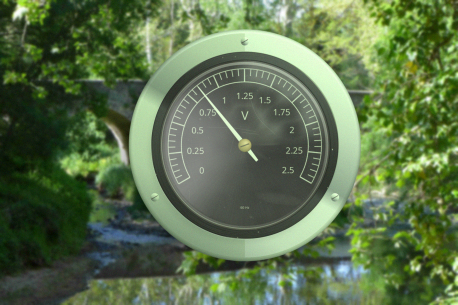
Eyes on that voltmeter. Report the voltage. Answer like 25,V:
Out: 0.85,V
